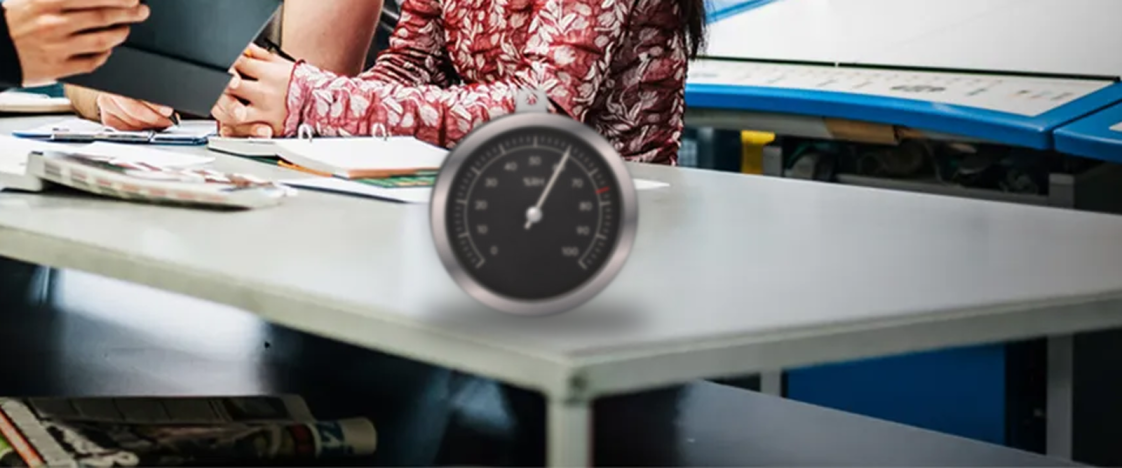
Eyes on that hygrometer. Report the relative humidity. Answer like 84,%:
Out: 60,%
